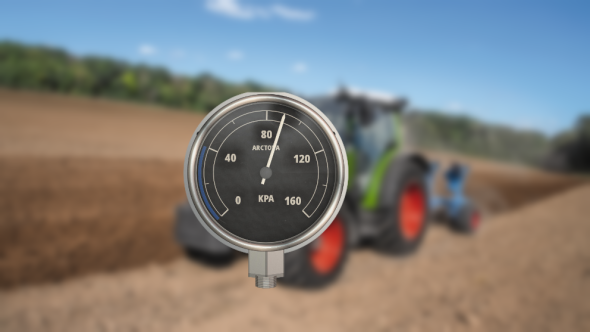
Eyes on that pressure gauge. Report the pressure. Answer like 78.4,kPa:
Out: 90,kPa
